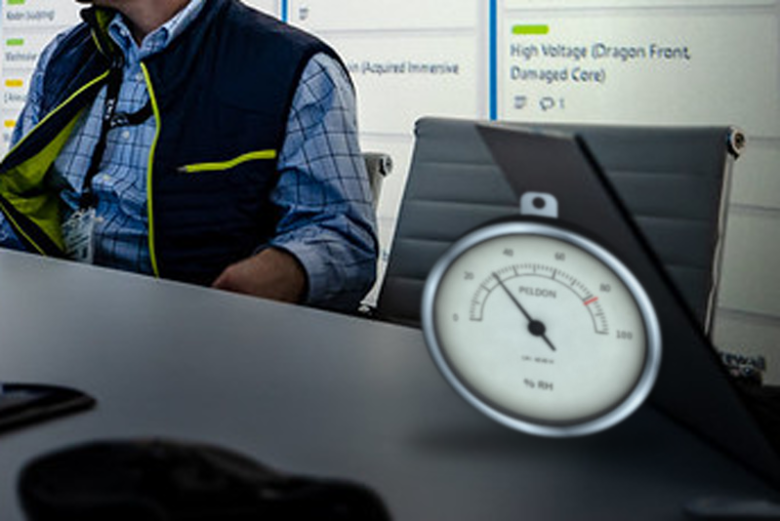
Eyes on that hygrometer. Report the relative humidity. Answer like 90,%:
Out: 30,%
